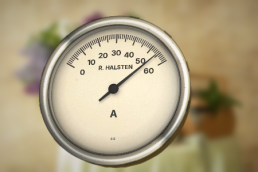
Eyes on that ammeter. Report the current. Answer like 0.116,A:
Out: 55,A
